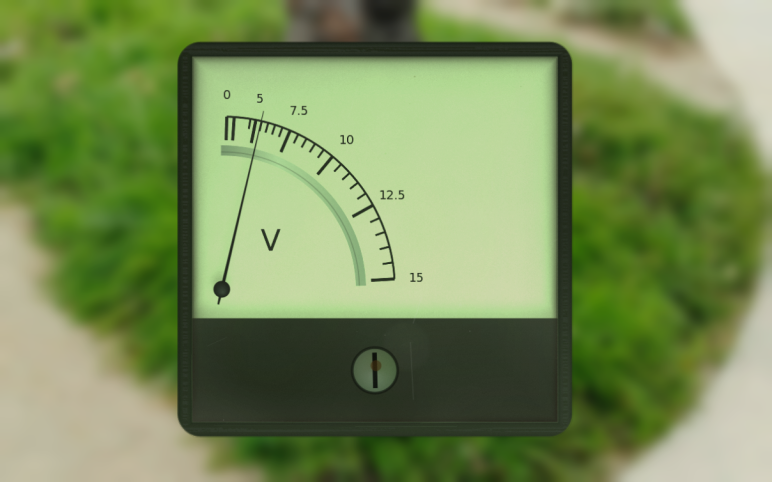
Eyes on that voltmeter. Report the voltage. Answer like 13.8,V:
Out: 5.5,V
